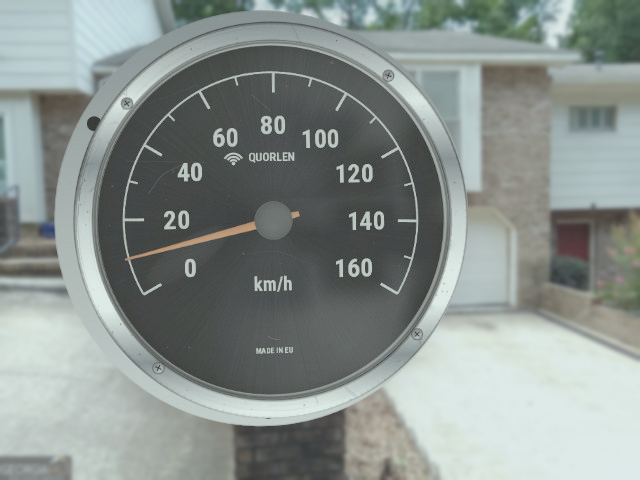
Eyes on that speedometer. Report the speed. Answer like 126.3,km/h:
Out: 10,km/h
